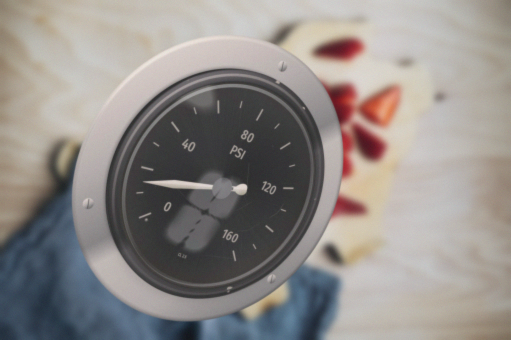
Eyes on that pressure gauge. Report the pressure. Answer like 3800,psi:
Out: 15,psi
